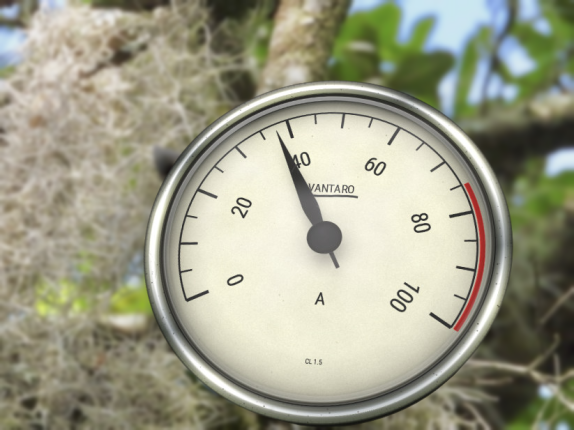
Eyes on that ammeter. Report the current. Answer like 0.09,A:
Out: 37.5,A
